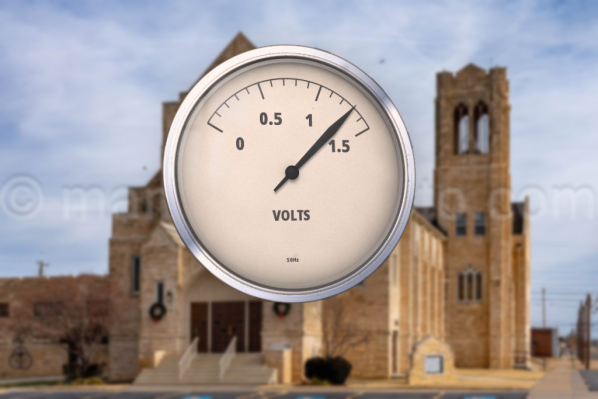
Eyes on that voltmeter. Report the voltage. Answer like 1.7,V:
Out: 1.3,V
